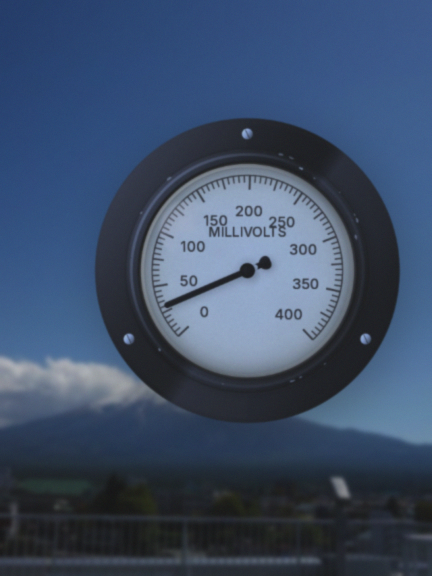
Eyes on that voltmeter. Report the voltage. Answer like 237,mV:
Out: 30,mV
